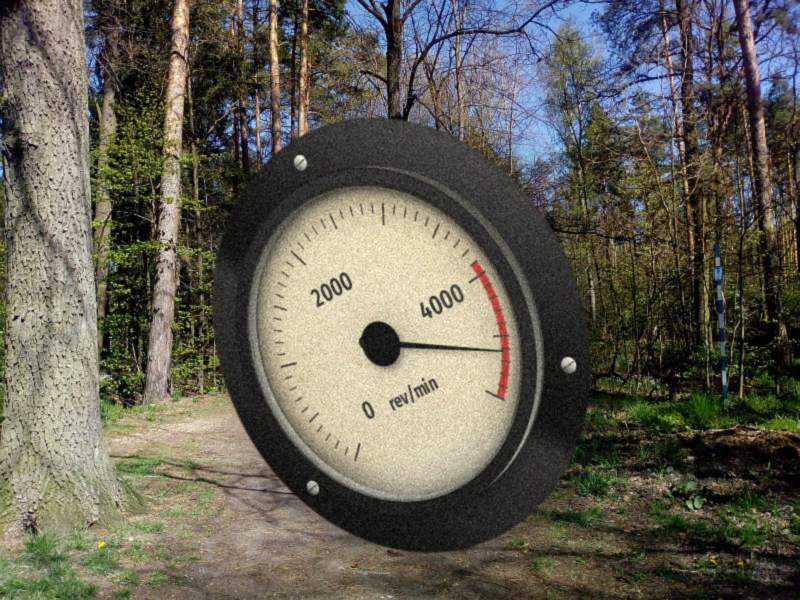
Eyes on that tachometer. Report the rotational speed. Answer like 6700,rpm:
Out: 4600,rpm
